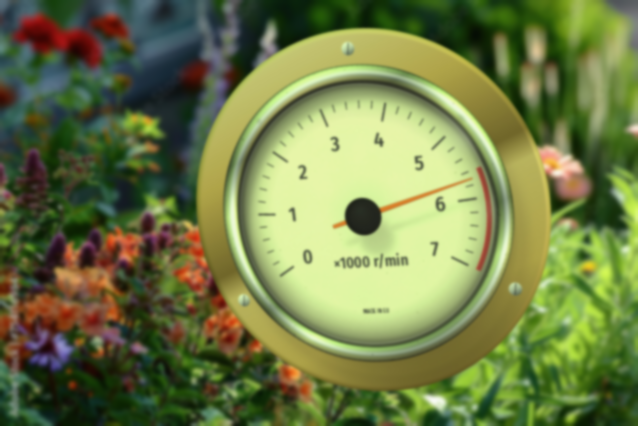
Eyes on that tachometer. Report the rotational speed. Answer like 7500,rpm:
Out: 5700,rpm
